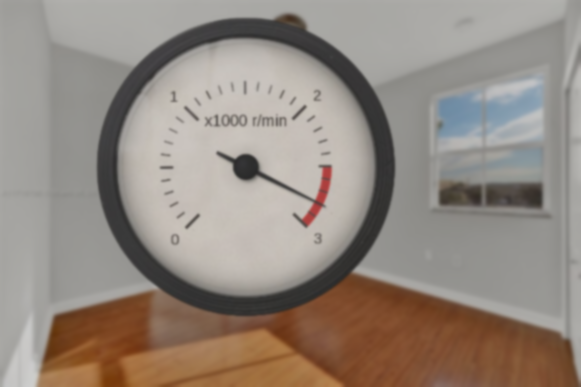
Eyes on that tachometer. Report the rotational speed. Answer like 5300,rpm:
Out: 2800,rpm
